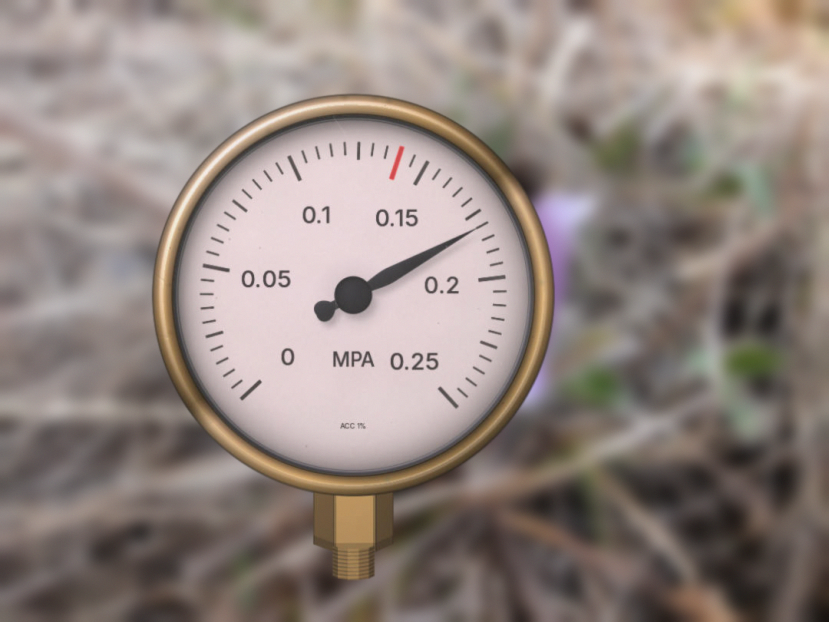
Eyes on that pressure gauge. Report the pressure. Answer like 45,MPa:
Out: 0.18,MPa
